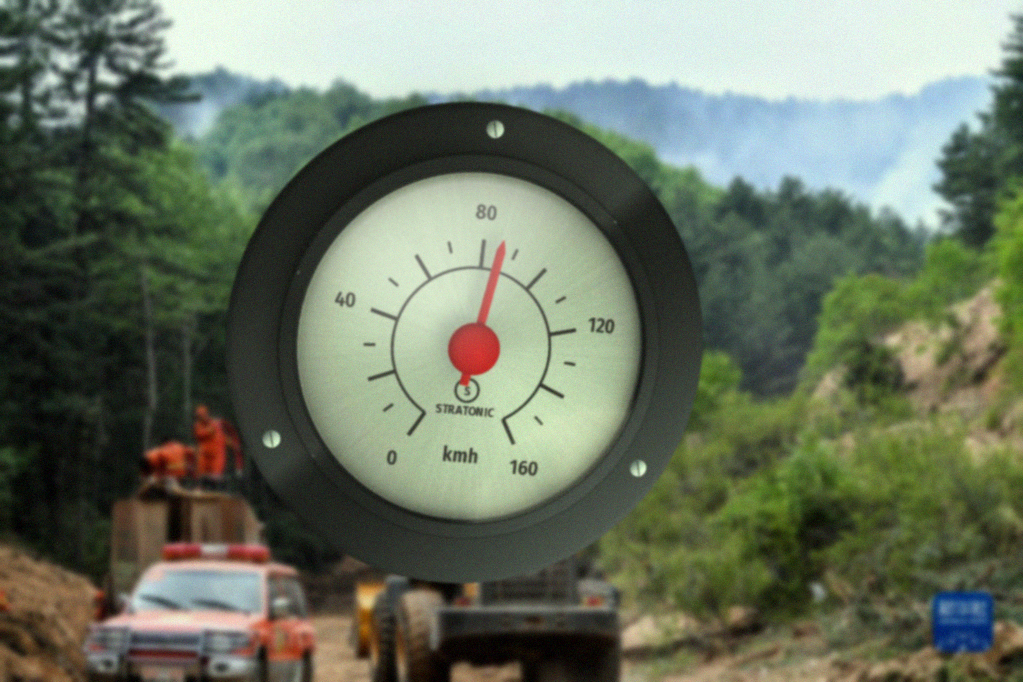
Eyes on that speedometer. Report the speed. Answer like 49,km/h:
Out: 85,km/h
